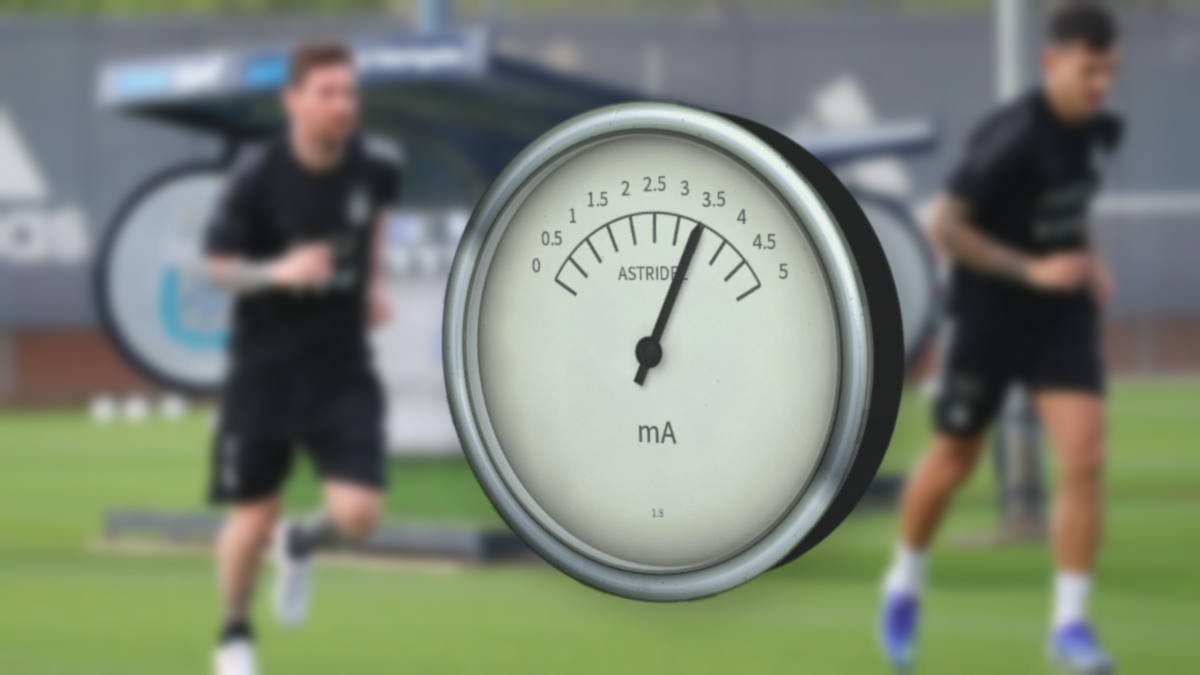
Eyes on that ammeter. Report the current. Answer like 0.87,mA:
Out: 3.5,mA
